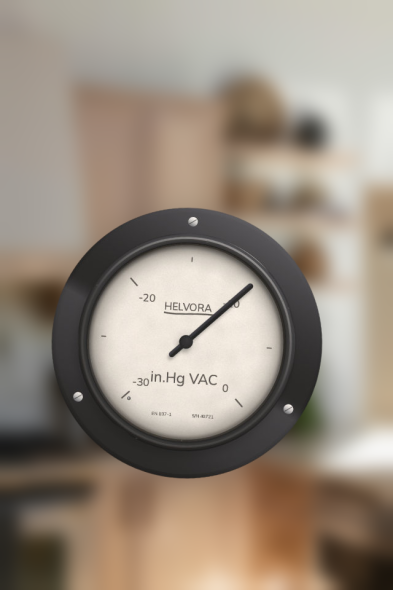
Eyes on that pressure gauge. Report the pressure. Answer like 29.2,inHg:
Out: -10,inHg
